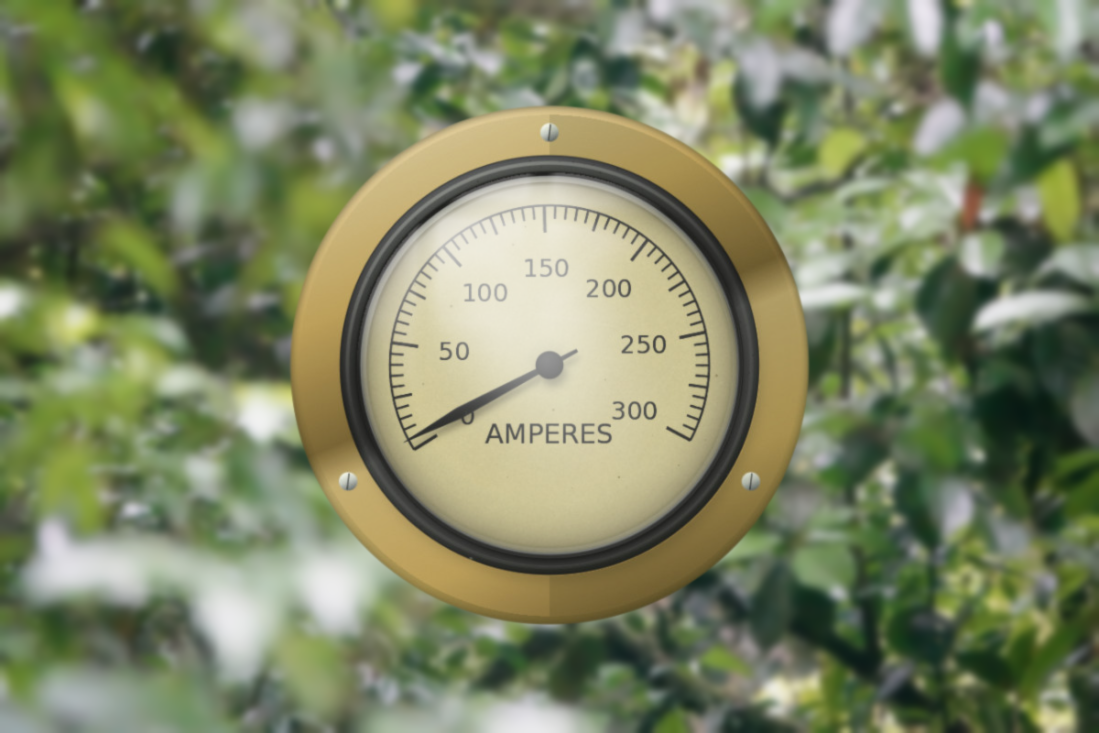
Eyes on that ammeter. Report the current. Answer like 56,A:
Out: 5,A
